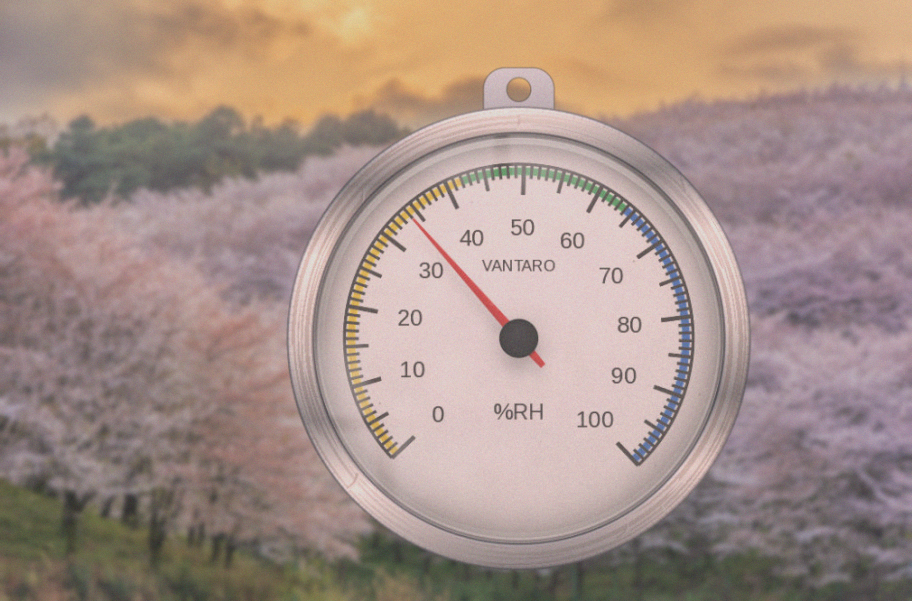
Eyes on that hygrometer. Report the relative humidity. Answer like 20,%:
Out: 34,%
